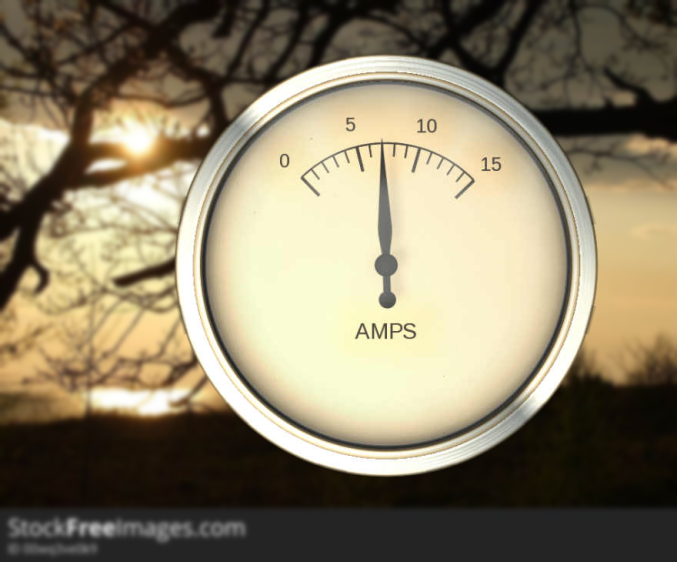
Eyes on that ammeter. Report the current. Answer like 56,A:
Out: 7,A
